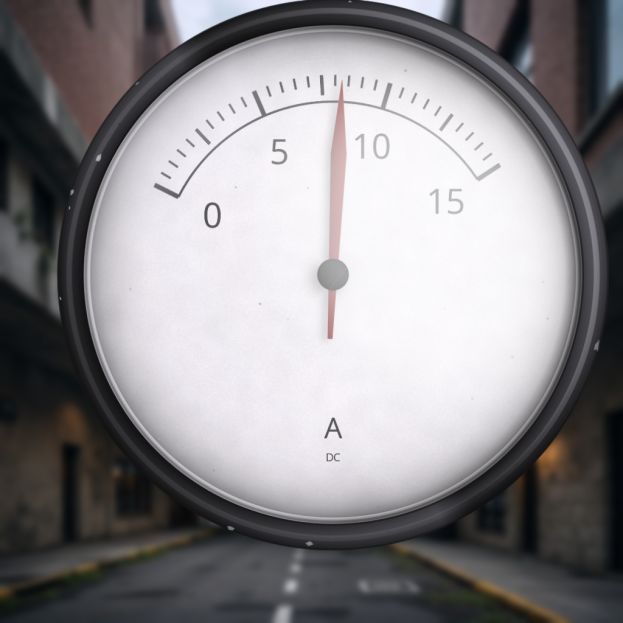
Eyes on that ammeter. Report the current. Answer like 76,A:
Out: 8.25,A
